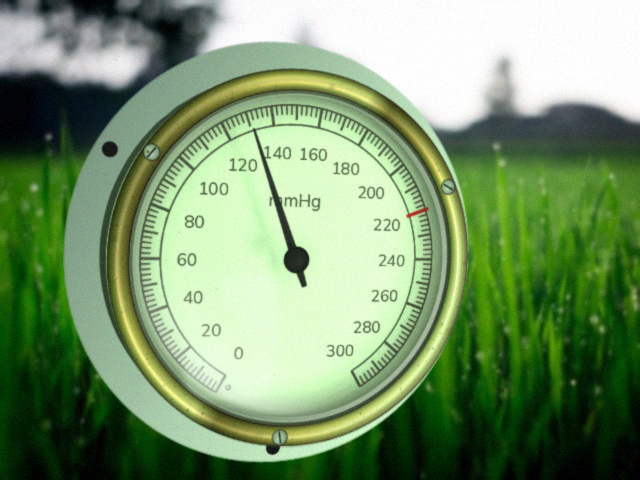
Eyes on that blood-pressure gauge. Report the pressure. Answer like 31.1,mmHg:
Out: 130,mmHg
